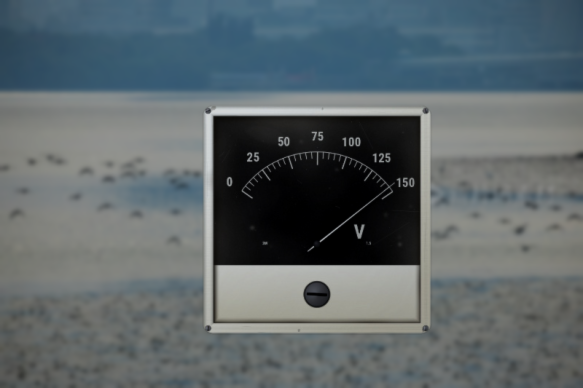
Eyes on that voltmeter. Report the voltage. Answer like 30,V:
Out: 145,V
